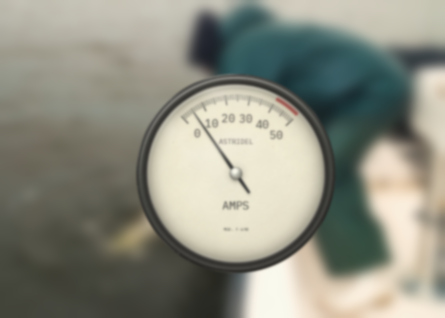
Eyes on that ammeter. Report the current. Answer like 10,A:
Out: 5,A
